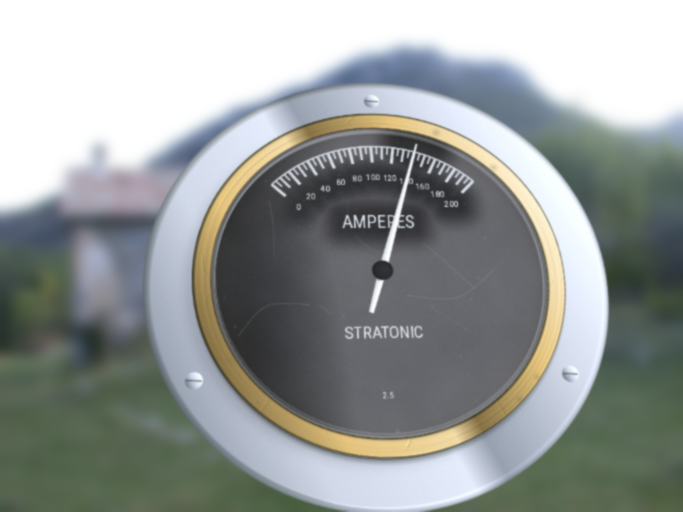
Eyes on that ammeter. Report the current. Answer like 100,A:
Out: 140,A
